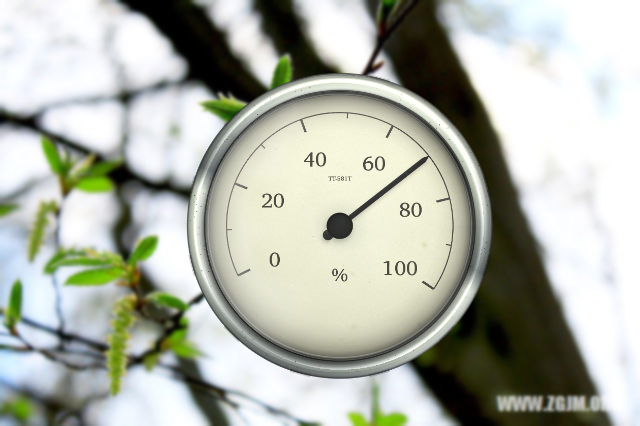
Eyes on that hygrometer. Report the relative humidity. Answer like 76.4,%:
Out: 70,%
